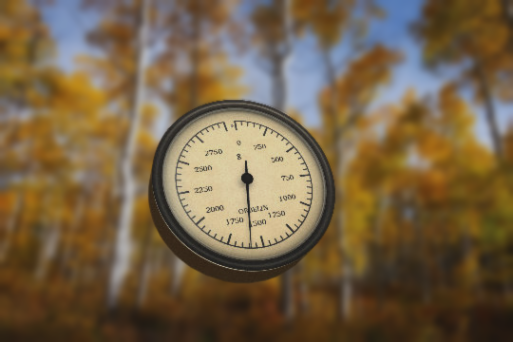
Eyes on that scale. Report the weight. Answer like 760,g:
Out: 1600,g
